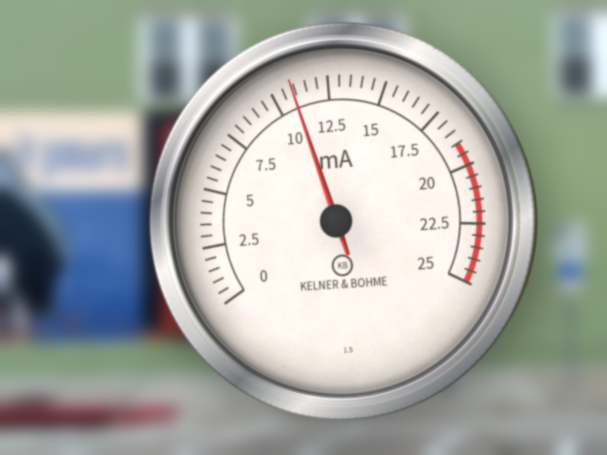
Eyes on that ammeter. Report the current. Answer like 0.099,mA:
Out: 11,mA
